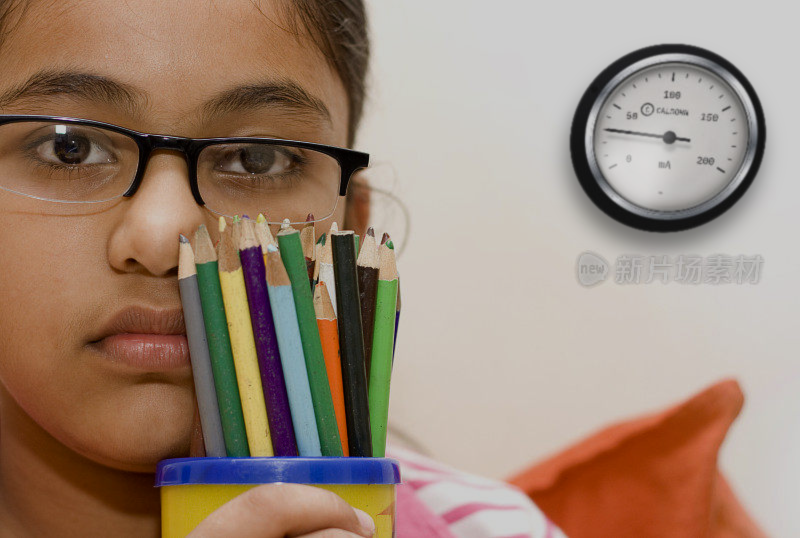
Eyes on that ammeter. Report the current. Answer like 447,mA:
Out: 30,mA
